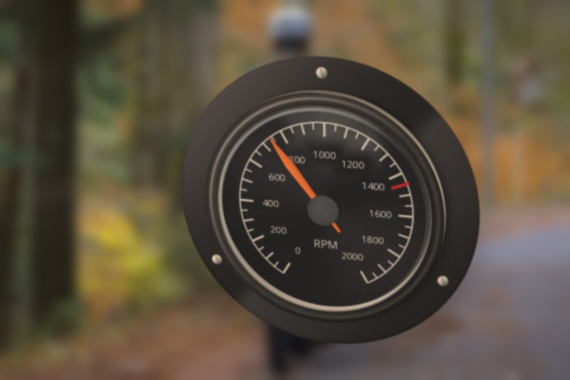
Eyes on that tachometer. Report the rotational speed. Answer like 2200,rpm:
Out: 750,rpm
